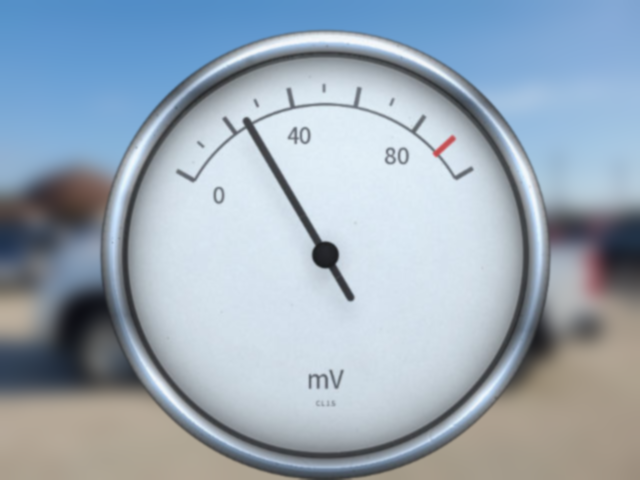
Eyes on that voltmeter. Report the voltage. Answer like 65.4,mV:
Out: 25,mV
